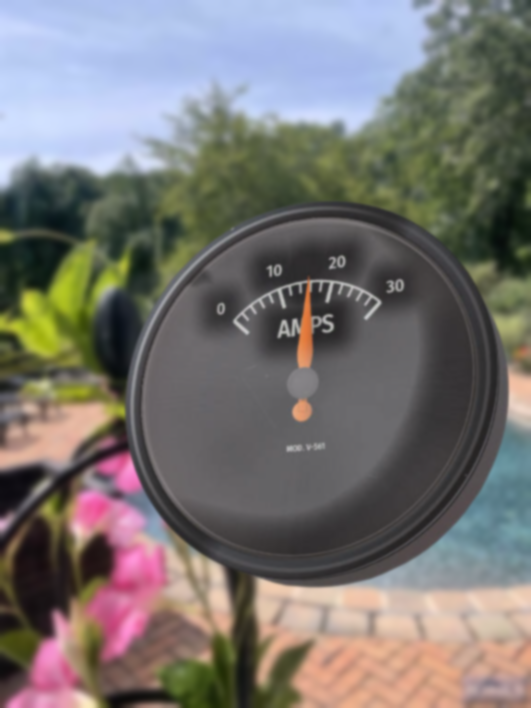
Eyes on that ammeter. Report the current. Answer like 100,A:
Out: 16,A
